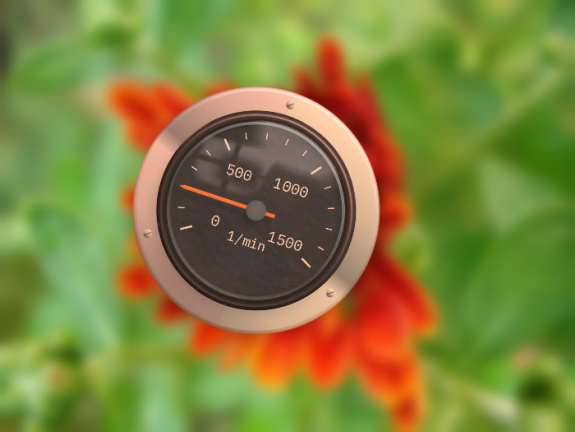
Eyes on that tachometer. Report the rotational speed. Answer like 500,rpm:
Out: 200,rpm
